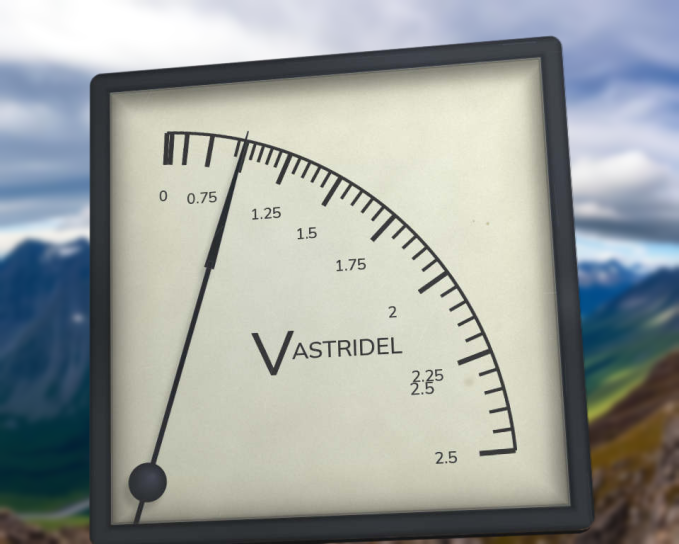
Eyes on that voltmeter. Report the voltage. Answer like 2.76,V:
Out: 1,V
